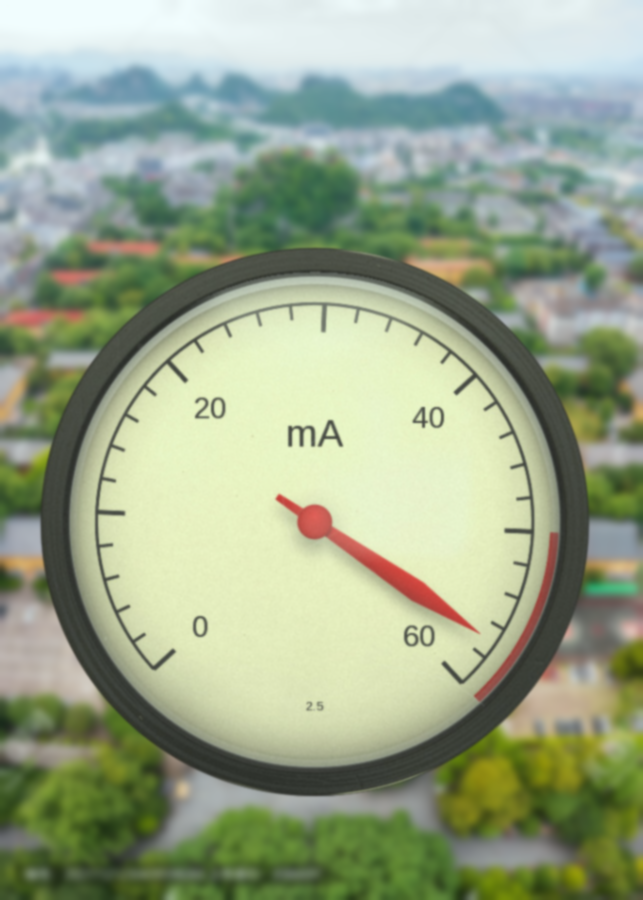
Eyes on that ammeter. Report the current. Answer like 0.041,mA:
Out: 57,mA
